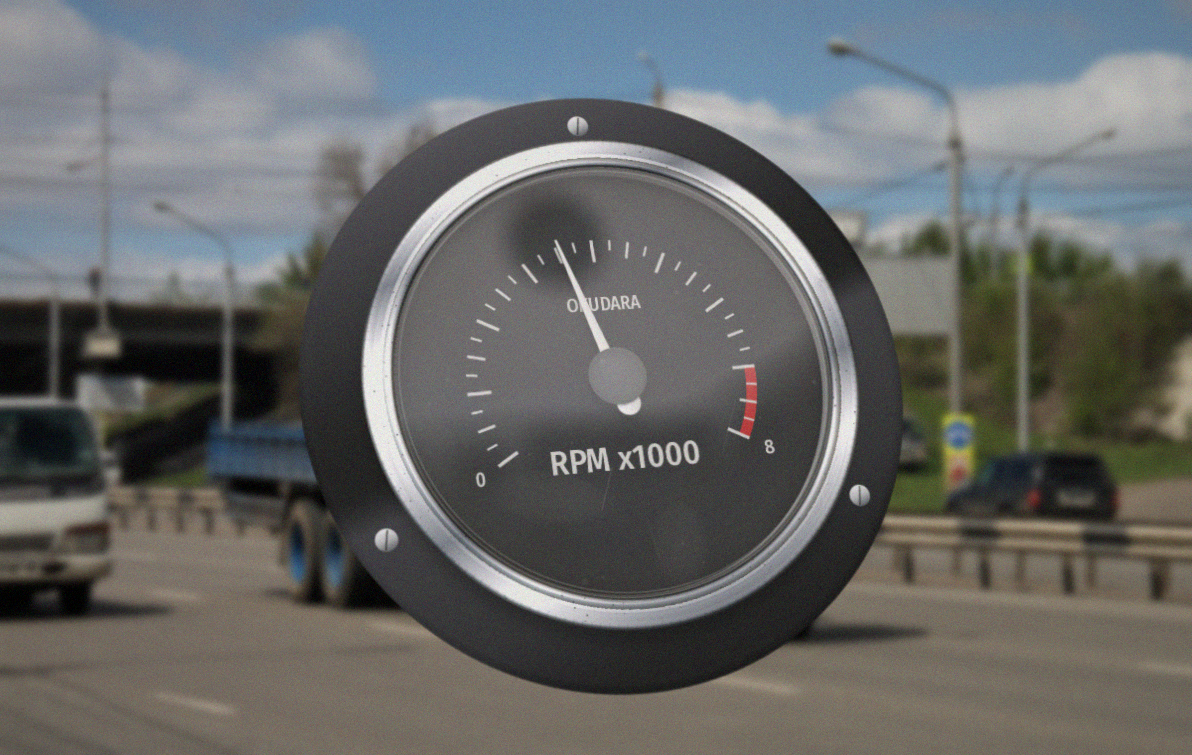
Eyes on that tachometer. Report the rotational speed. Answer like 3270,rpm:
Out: 3500,rpm
